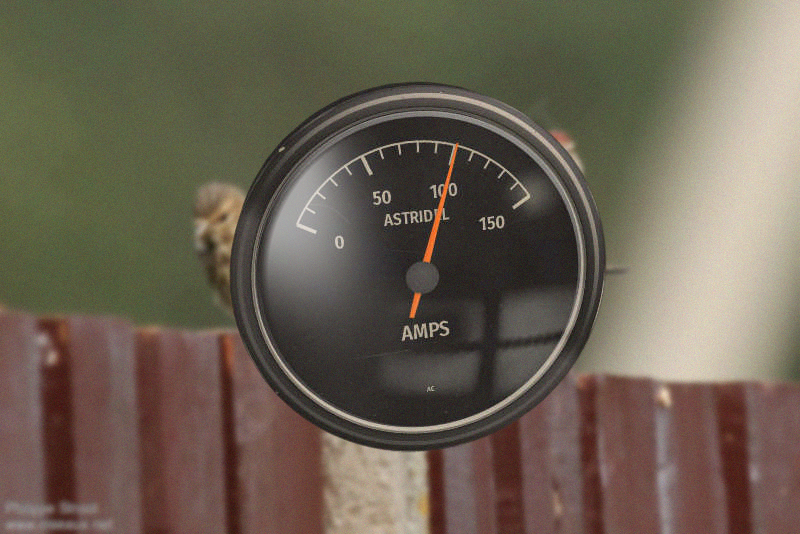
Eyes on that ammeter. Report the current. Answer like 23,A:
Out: 100,A
